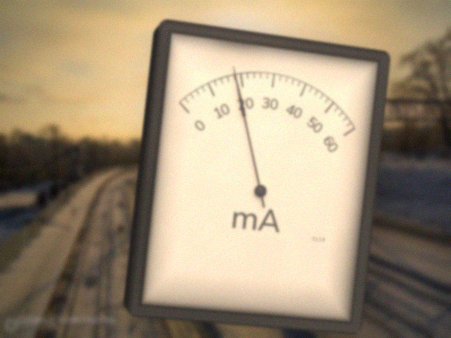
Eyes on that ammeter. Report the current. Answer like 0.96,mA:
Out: 18,mA
